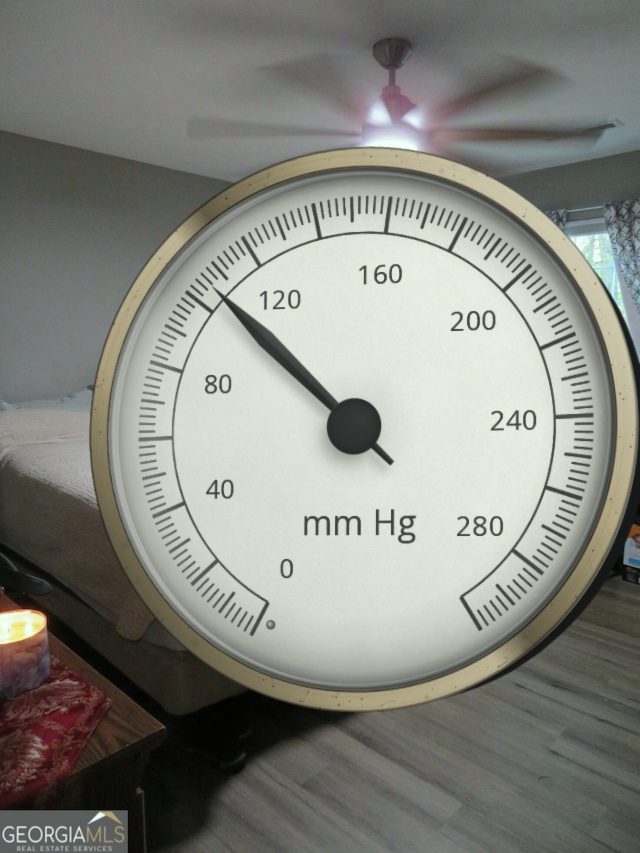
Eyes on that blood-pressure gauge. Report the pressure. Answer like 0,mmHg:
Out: 106,mmHg
